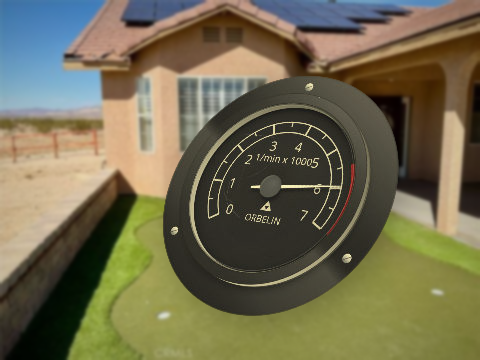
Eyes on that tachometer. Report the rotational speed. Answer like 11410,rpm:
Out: 6000,rpm
